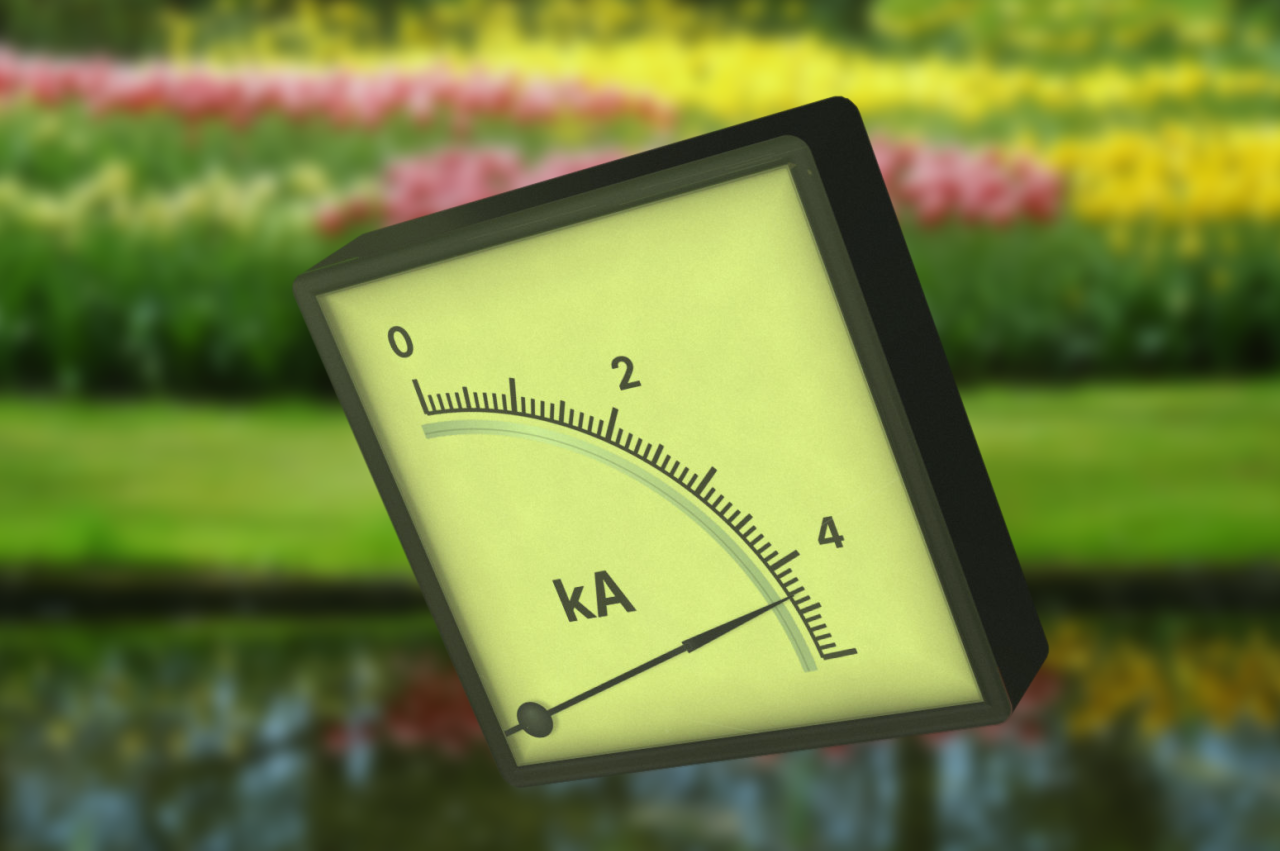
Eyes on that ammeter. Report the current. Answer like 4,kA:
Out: 4.3,kA
